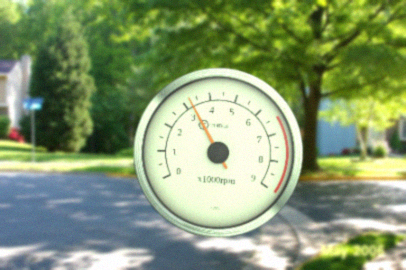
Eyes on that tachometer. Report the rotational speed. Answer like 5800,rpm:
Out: 3250,rpm
